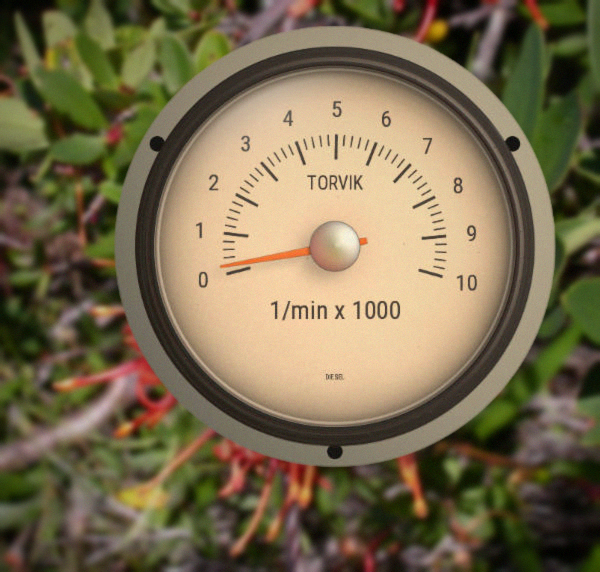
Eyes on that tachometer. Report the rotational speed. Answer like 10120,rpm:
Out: 200,rpm
